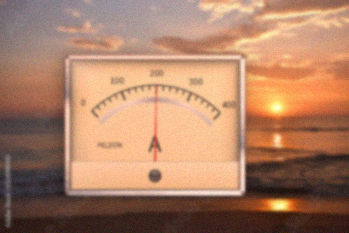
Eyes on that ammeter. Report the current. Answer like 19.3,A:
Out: 200,A
